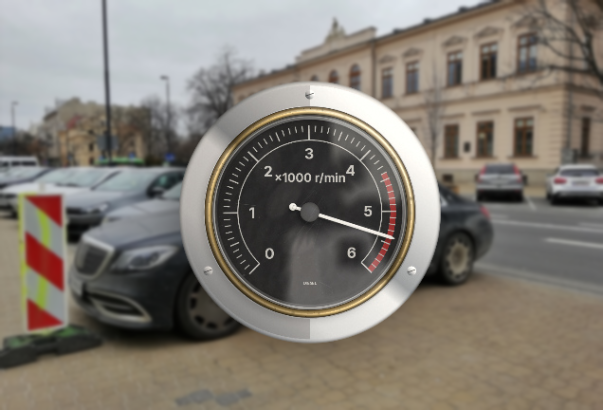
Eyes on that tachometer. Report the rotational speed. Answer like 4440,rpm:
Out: 5400,rpm
